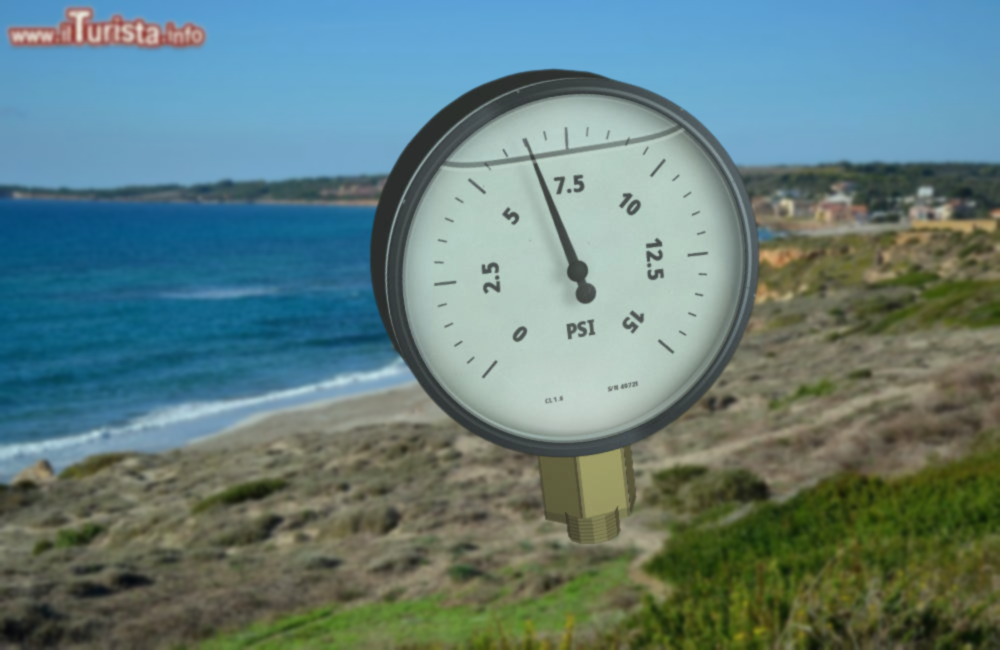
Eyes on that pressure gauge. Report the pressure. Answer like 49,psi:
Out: 6.5,psi
